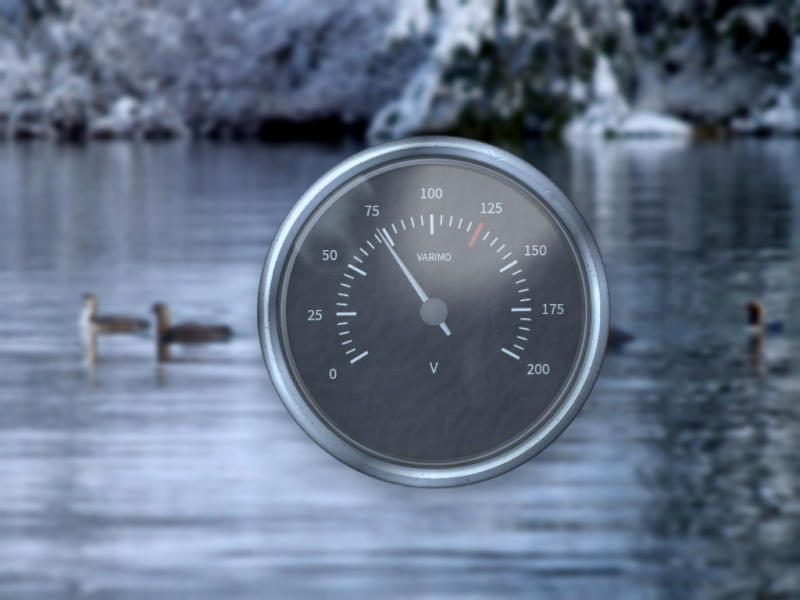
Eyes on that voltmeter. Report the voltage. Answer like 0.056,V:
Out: 72.5,V
